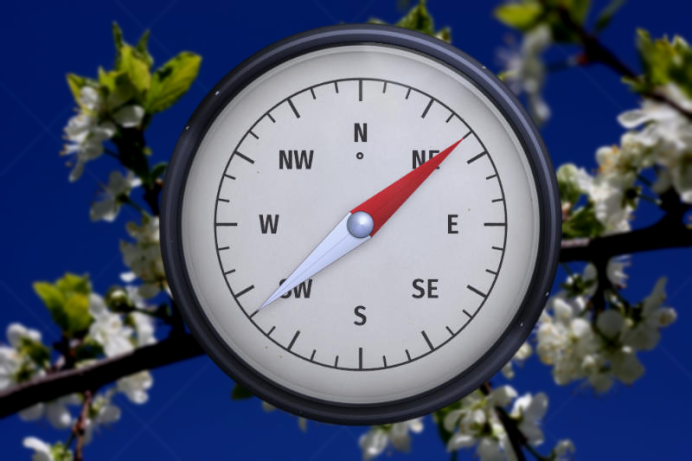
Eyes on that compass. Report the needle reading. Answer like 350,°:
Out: 50,°
